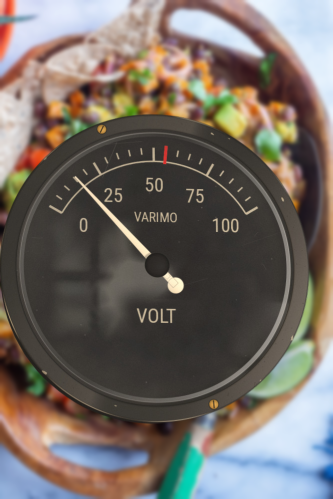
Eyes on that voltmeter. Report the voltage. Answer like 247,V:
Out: 15,V
